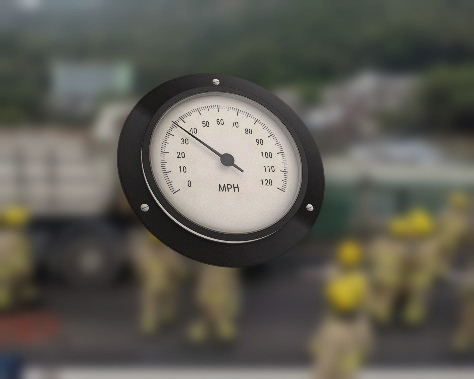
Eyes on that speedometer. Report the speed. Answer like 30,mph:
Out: 35,mph
